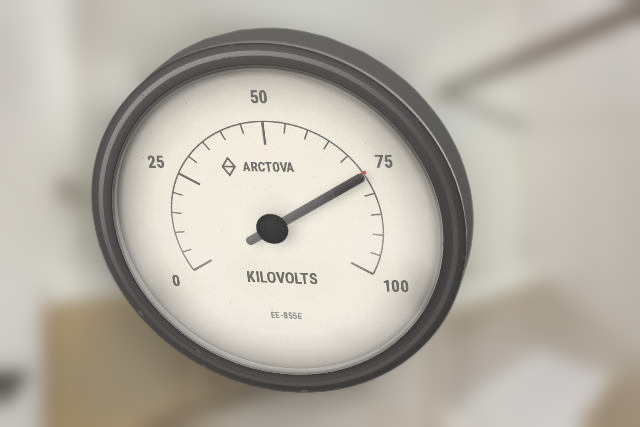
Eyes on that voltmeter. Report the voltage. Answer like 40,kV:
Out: 75,kV
